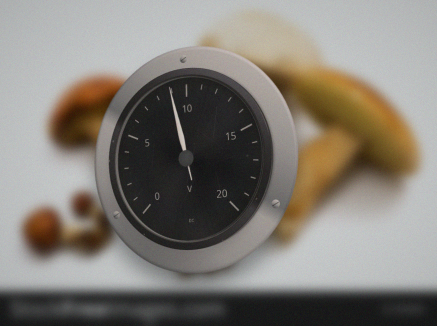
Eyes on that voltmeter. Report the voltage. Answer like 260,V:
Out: 9,V
